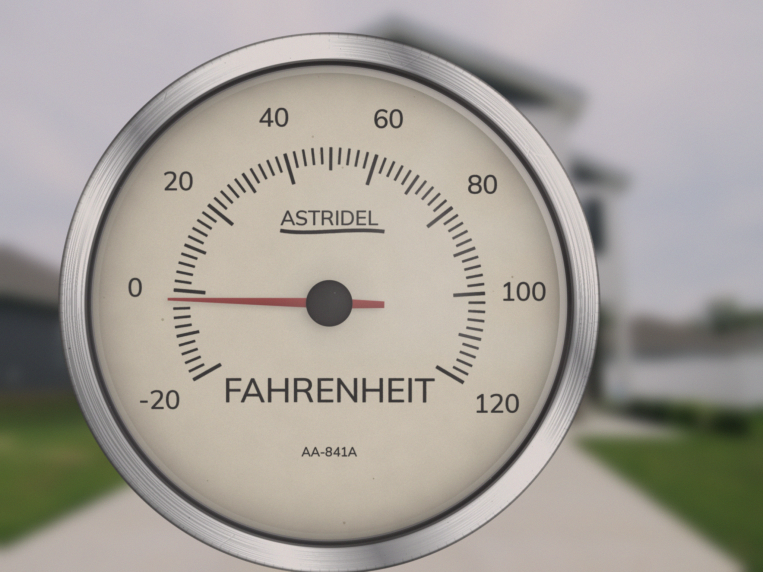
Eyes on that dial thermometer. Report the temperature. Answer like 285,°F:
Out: -2,°F
